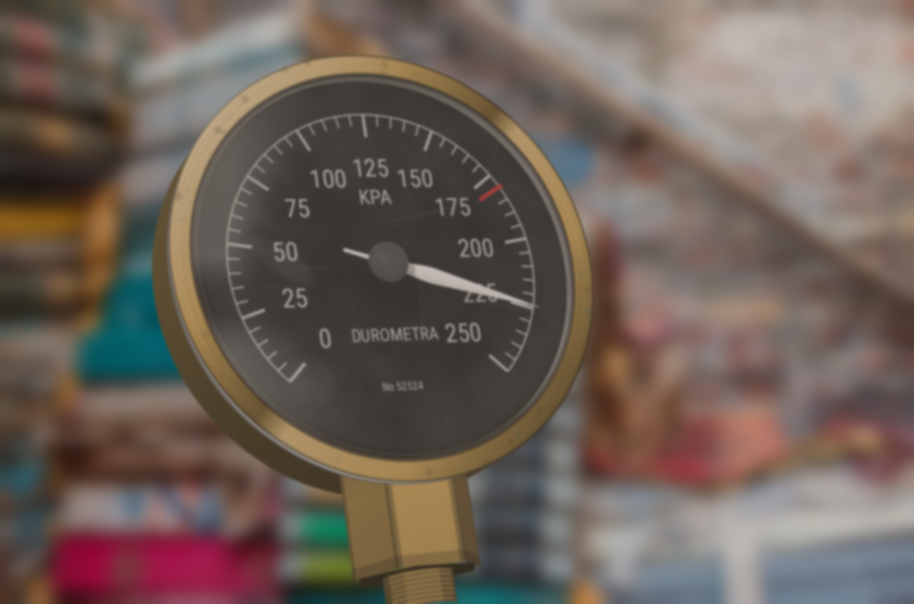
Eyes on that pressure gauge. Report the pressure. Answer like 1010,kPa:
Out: 225,kPa
